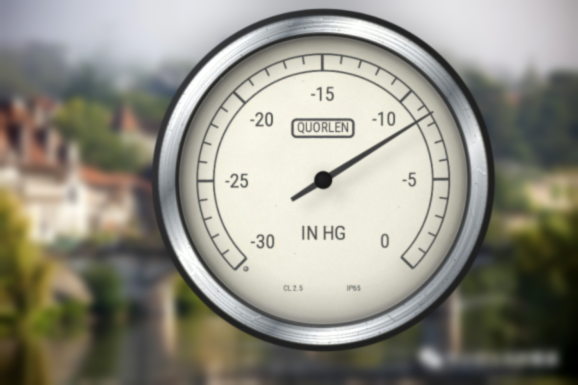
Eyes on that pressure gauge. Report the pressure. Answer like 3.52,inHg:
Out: -8.5,inHg
